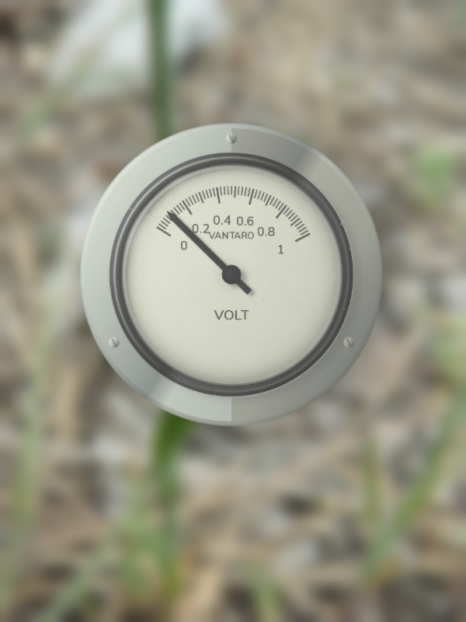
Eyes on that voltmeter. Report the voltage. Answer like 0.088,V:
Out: 0.1,V
